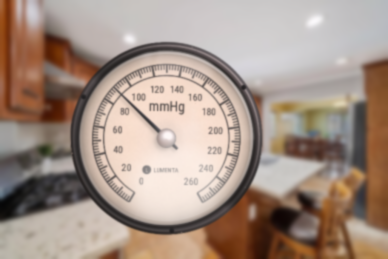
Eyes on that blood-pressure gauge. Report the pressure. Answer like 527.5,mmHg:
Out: 90,mmHg
